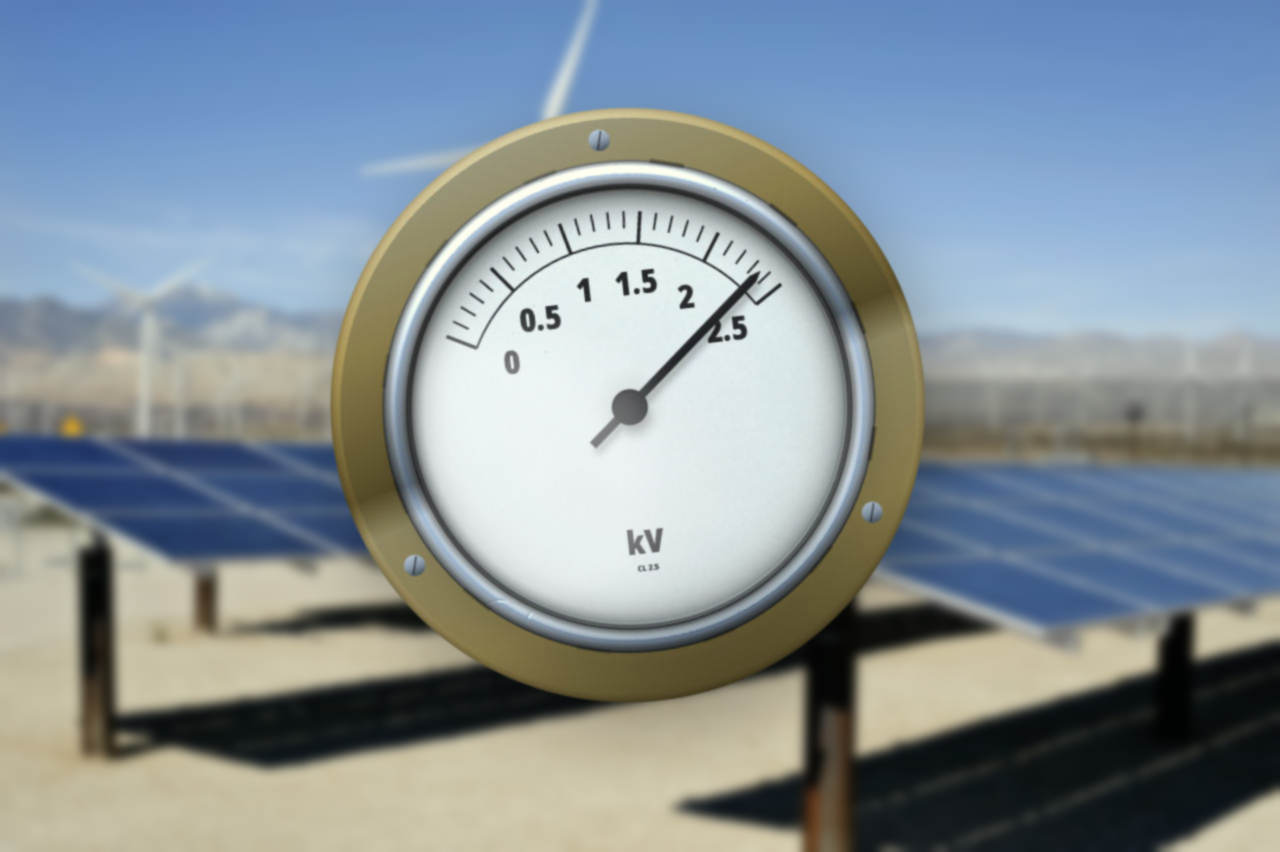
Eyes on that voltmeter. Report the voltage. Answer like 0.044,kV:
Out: 2.35,kV
